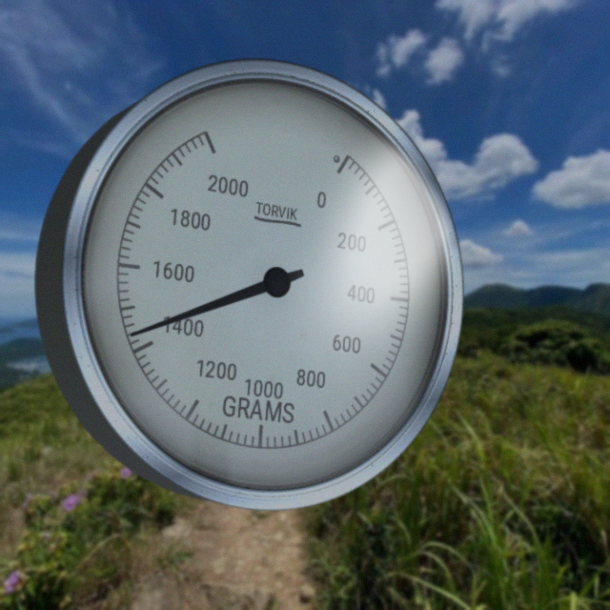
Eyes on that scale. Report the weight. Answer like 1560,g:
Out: 1440,g
